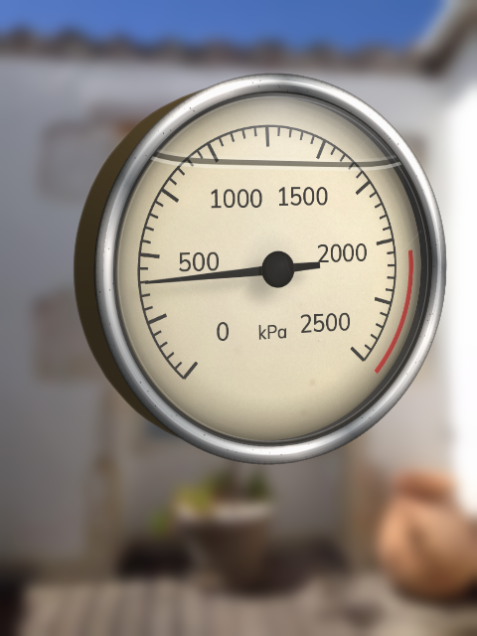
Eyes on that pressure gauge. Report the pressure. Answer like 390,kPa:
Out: 400,kPa
